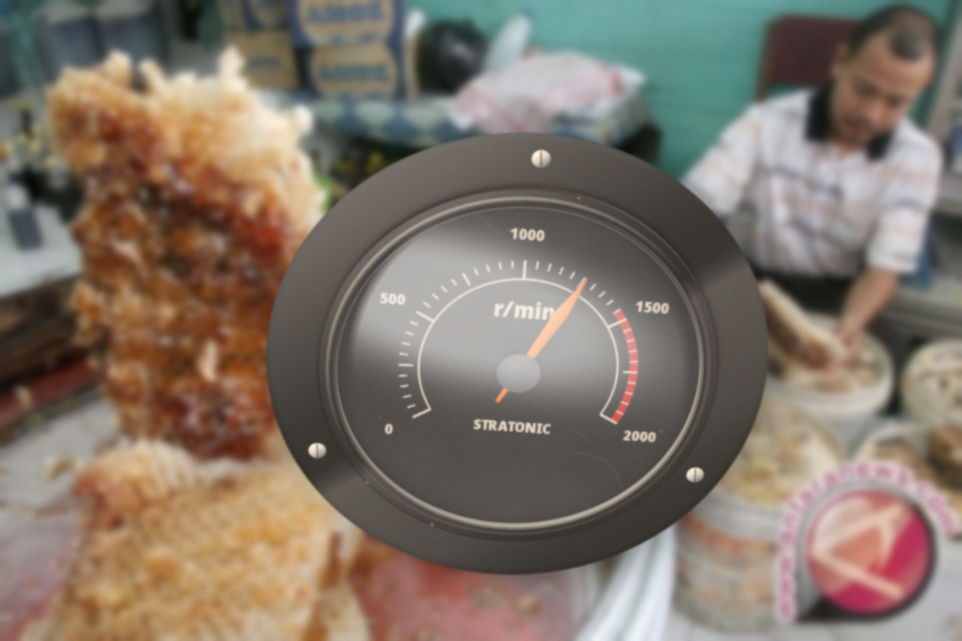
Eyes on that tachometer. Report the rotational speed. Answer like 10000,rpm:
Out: 1250,rpm
